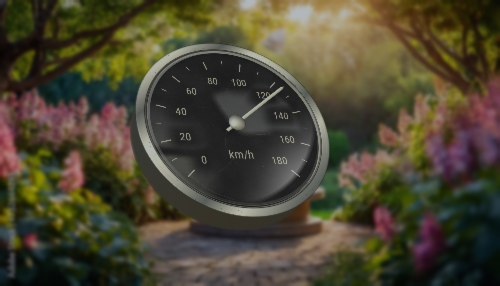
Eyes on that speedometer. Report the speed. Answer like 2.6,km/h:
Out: 125,km/h
